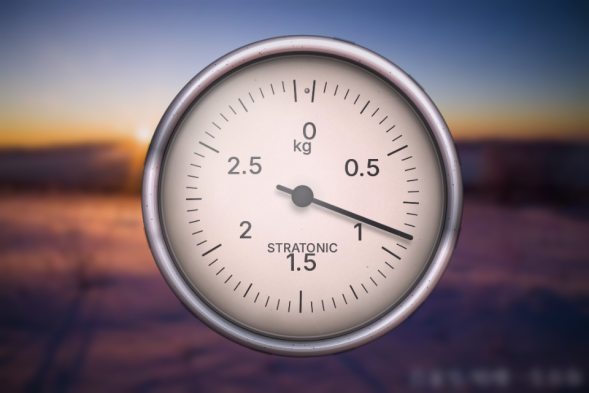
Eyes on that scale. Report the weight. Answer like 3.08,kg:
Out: 0.9,kg
